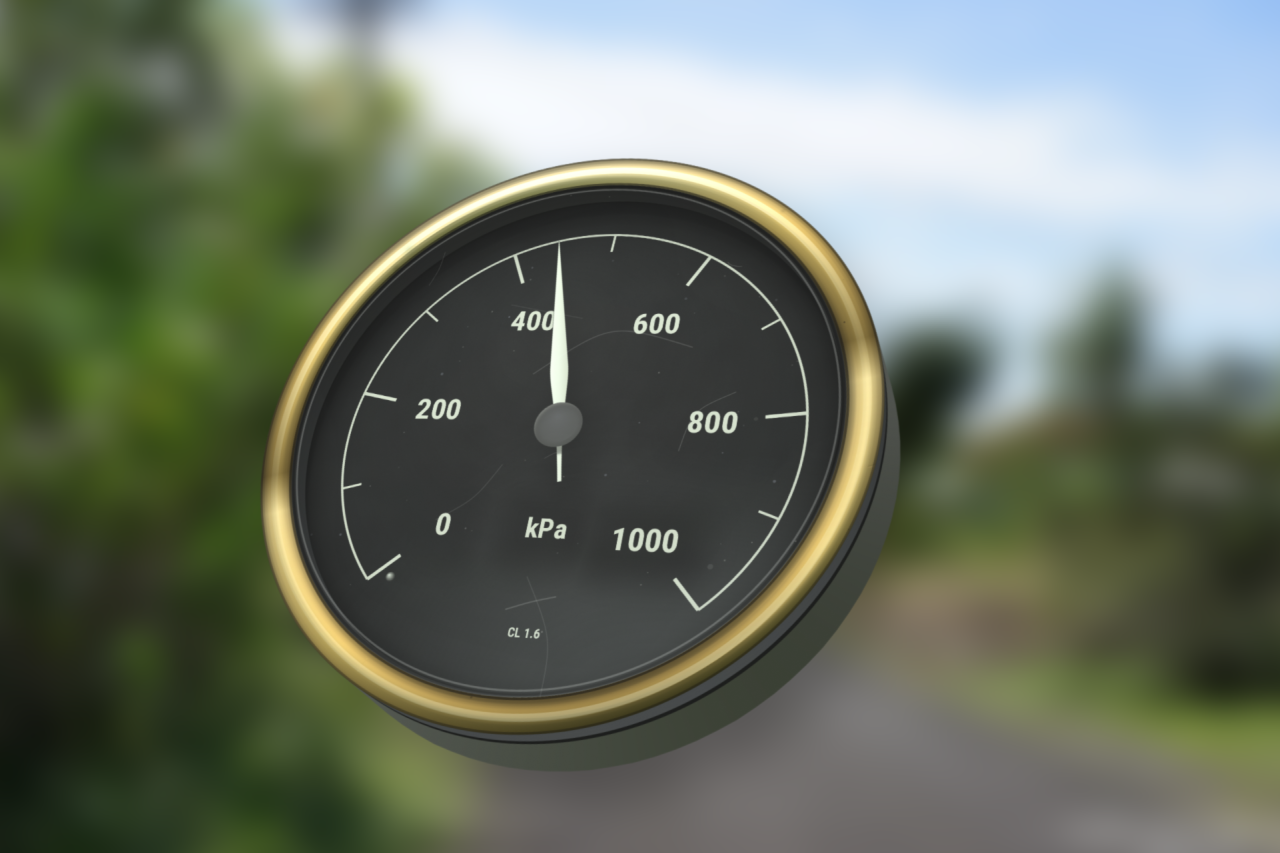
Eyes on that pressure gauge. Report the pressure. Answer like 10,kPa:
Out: 450,kPa
